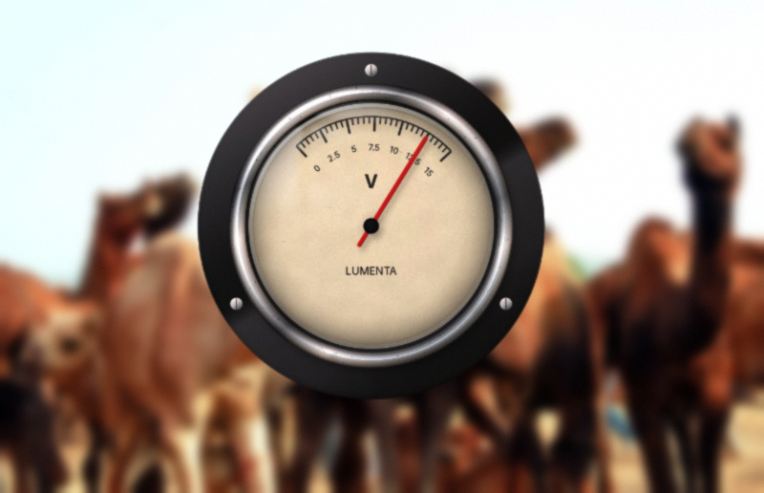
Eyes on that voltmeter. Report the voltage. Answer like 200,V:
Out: 12.5,V
